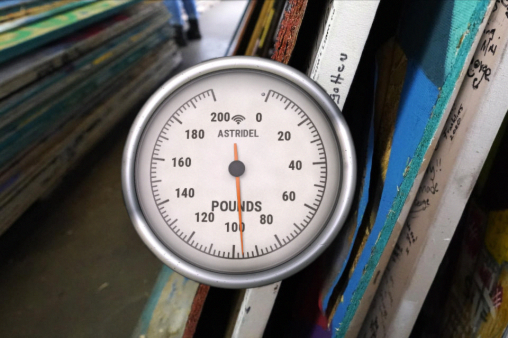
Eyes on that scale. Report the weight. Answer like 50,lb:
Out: 96,lb
